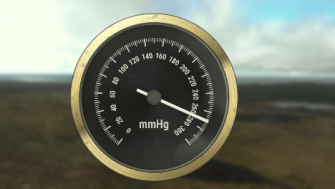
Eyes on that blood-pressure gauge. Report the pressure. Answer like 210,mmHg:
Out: 270,mmHg
